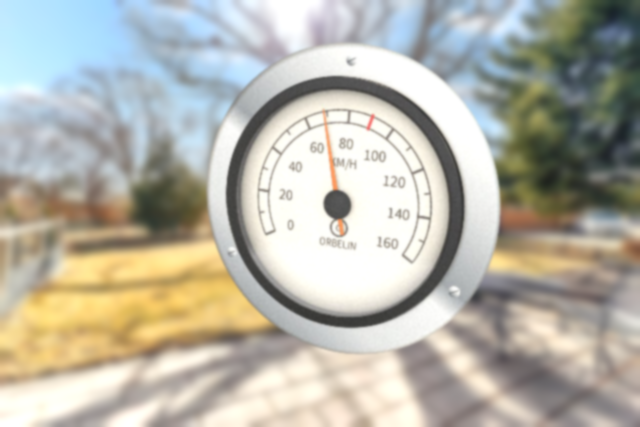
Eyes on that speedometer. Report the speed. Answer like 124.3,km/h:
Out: 70,km/h
